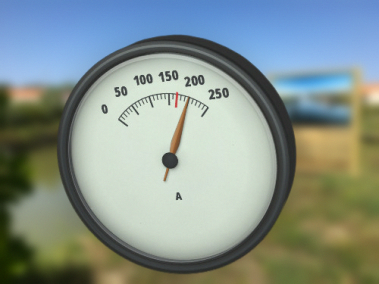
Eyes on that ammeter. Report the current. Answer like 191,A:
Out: 200,A
